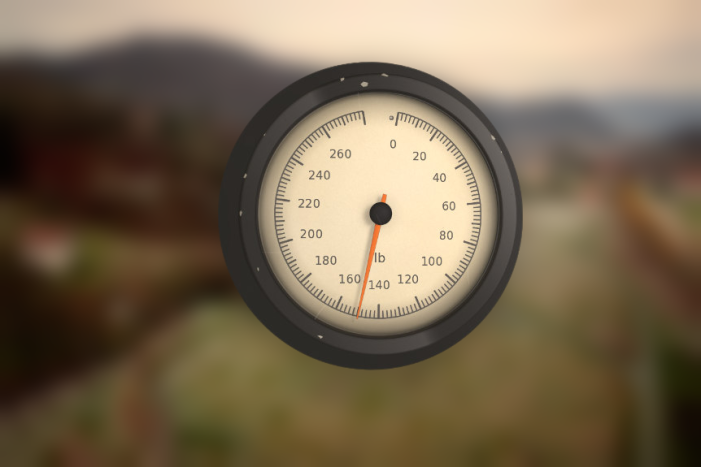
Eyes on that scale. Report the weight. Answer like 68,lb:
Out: 150,lb
